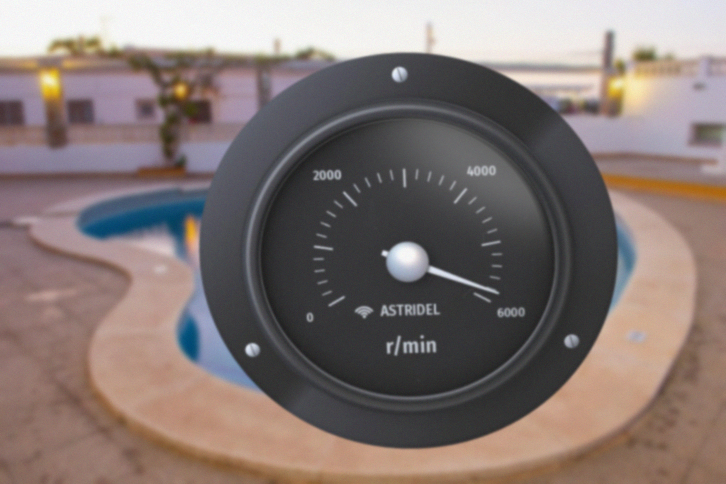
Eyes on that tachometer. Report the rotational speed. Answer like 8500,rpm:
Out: 5800,rpm
